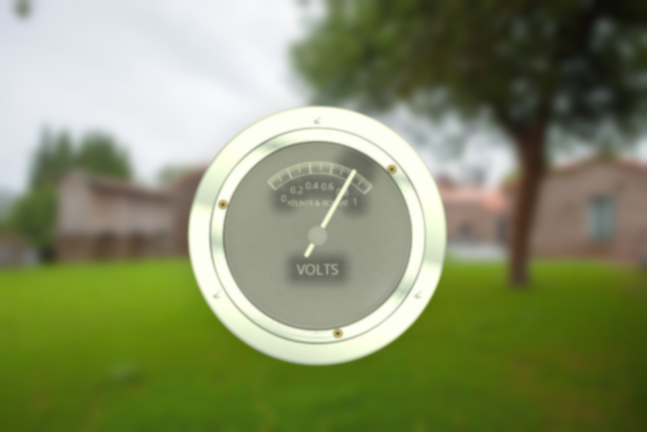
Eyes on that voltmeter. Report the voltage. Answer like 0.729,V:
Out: 0.8,V
